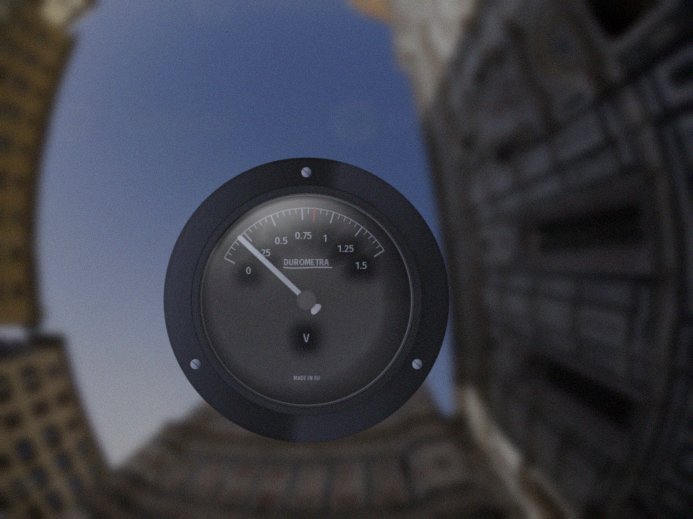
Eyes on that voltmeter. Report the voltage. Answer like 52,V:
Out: 0.2,V
